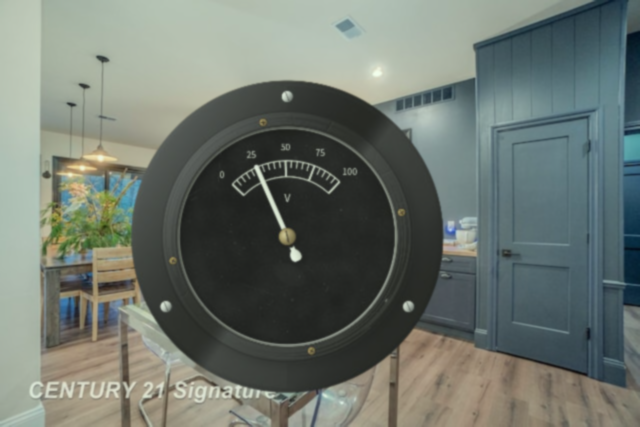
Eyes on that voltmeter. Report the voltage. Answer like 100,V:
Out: 25,V
